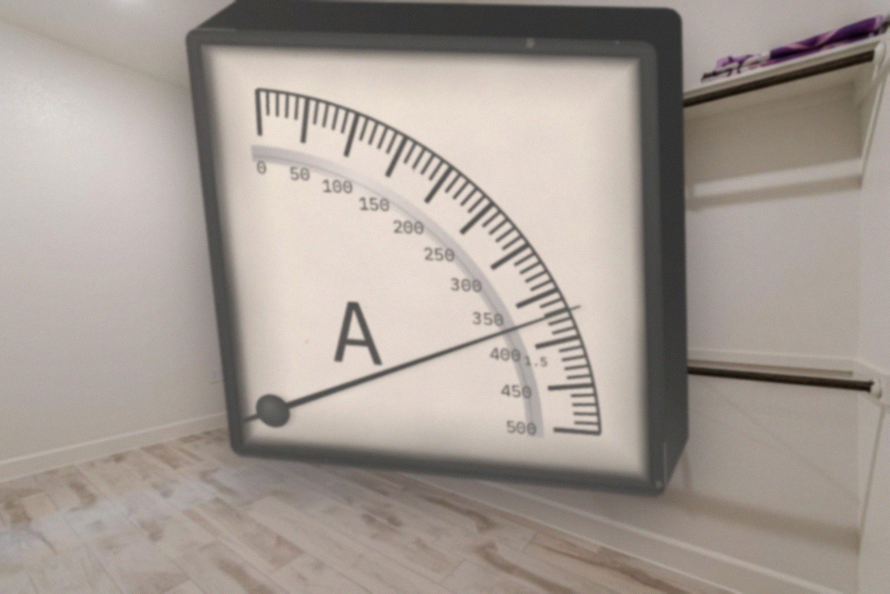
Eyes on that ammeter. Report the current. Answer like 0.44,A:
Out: 370,A
